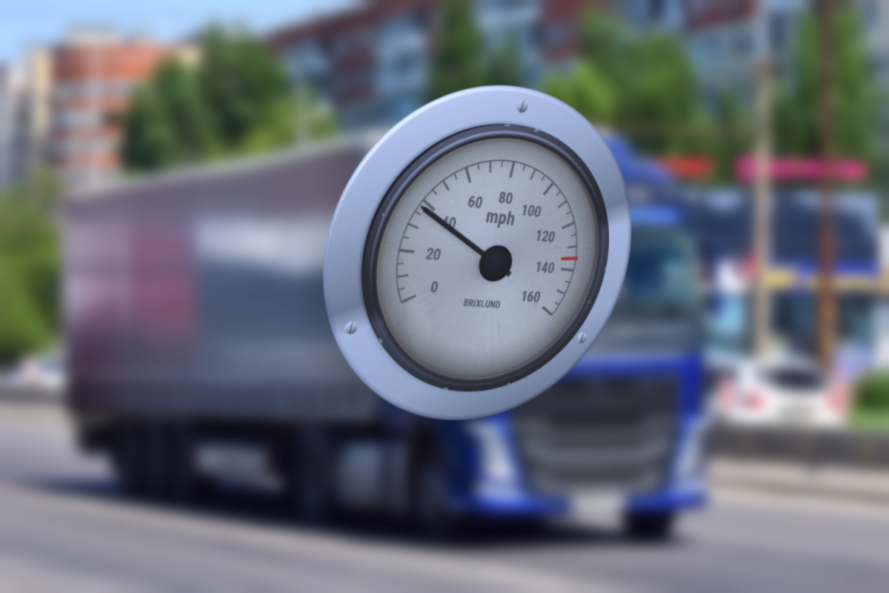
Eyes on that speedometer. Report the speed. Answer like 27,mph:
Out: 37.5,mph
